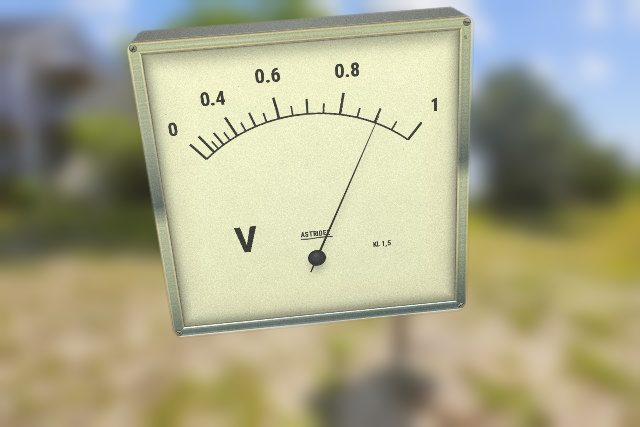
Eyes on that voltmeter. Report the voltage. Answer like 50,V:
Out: 0.9,V
